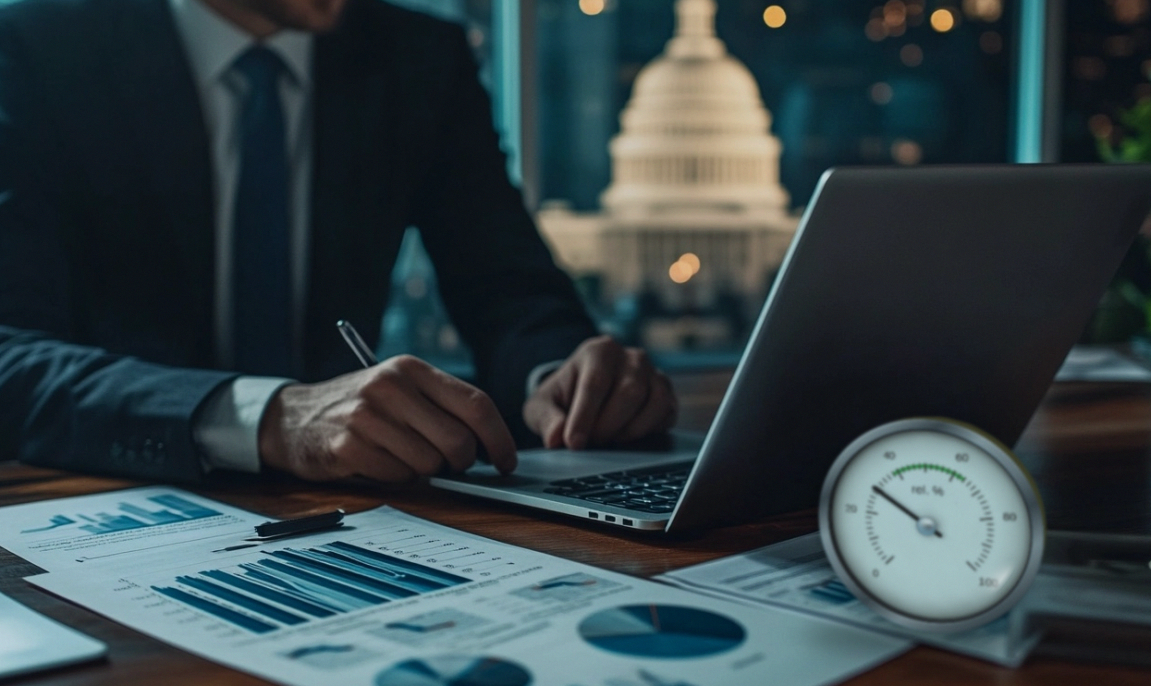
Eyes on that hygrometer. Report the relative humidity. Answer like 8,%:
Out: 30,%
